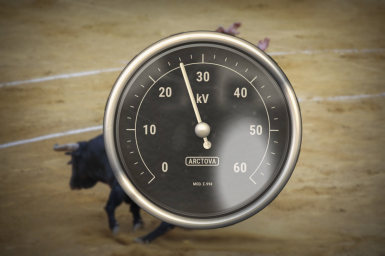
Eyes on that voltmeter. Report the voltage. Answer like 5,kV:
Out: 26,kV
